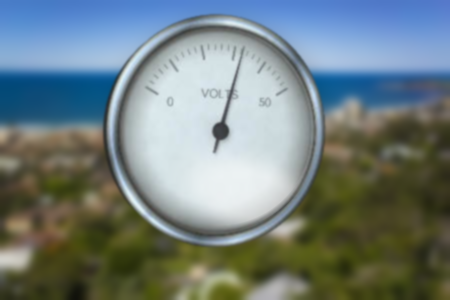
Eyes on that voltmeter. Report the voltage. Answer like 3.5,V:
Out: 32,V
